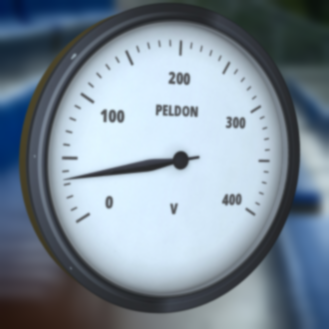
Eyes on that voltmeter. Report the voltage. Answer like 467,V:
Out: 35,V
